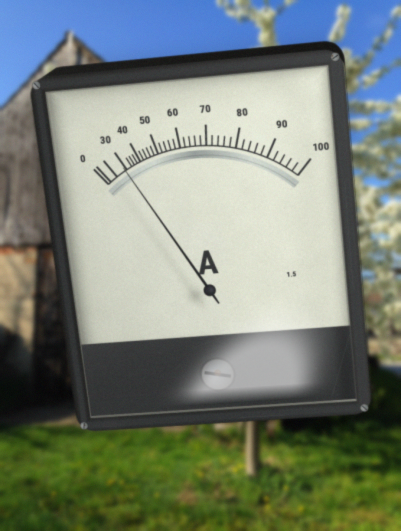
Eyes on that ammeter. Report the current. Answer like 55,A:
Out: 30,A
